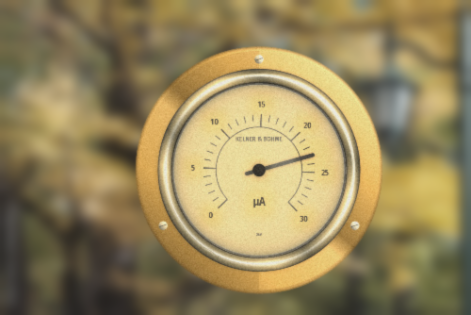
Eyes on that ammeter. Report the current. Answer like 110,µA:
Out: 23,µA
